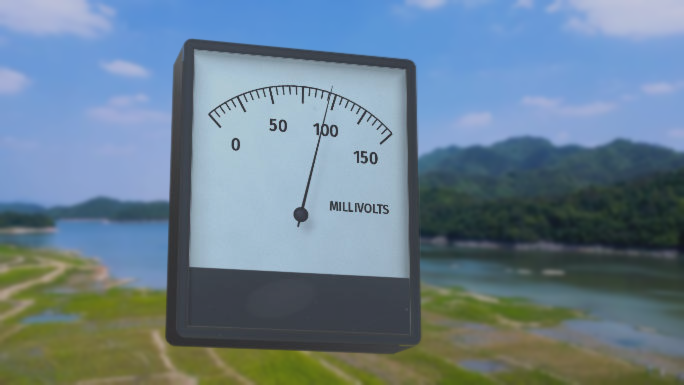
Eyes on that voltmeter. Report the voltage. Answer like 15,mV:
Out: 95,mV
